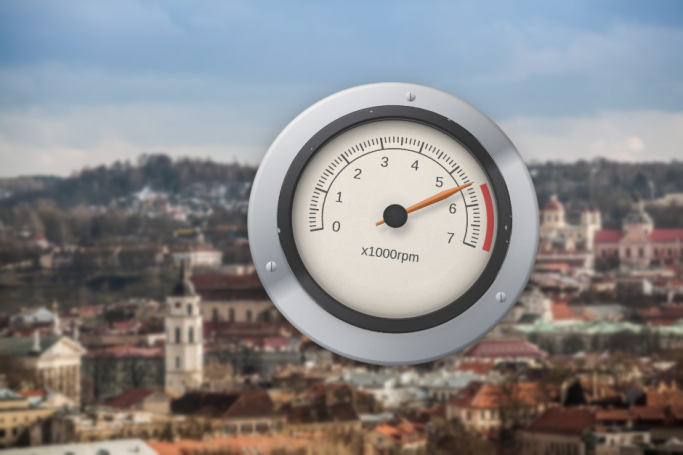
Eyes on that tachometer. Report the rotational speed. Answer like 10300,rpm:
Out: 5500,rpm
